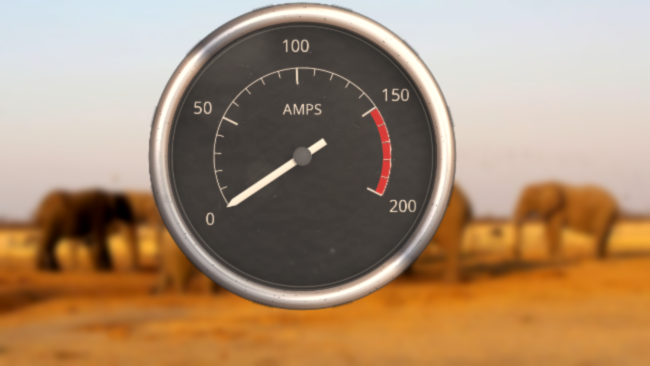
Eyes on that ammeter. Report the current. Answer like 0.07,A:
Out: 0,A
